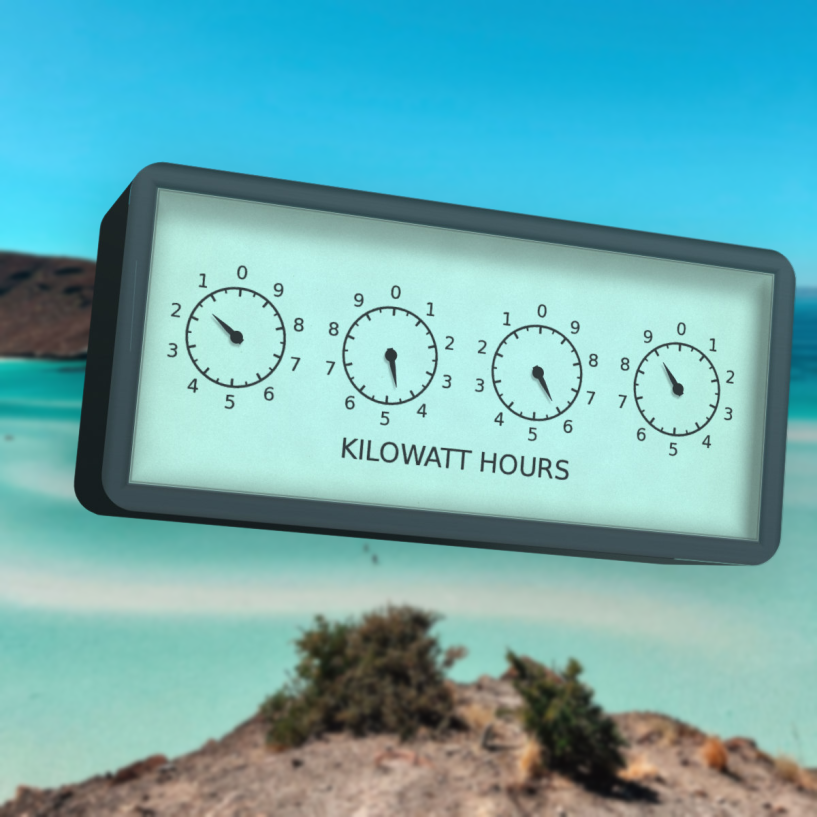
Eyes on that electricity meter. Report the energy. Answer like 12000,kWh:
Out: 1459,kWh
